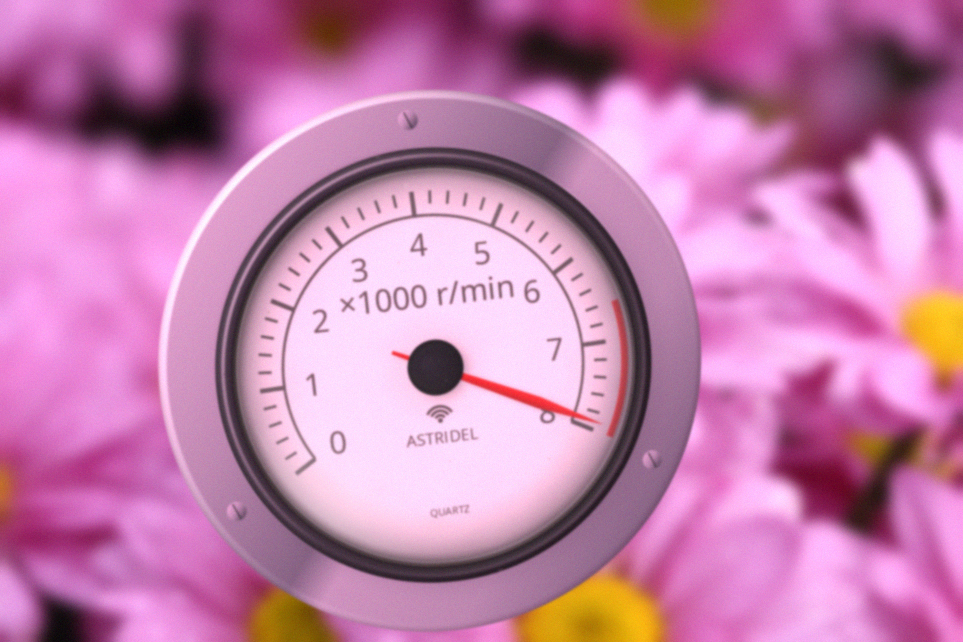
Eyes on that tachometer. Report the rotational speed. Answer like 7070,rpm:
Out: 7900,rpm
